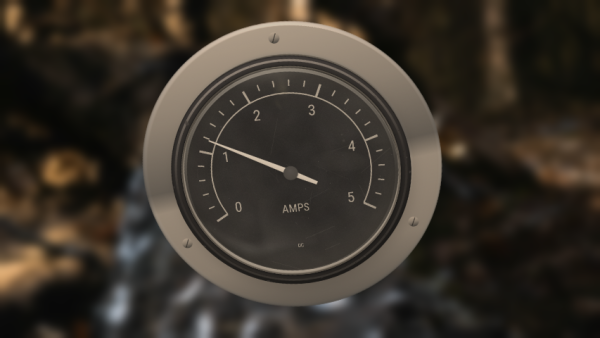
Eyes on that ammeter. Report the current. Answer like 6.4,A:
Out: 1.2,A
